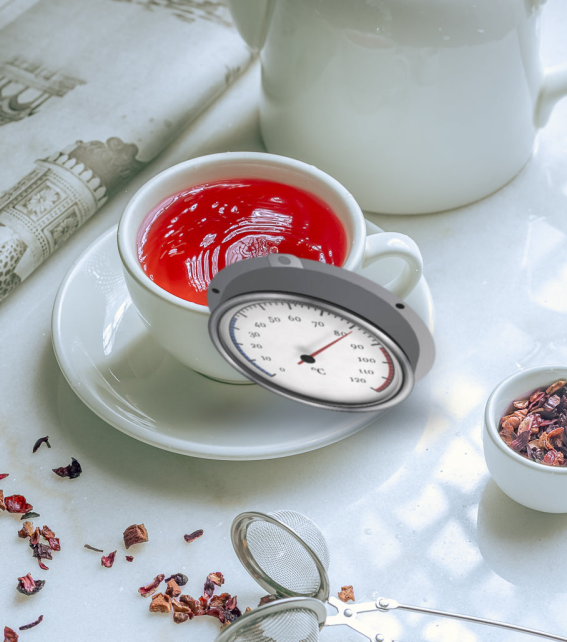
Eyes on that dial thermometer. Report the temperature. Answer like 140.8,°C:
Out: 80,°C
